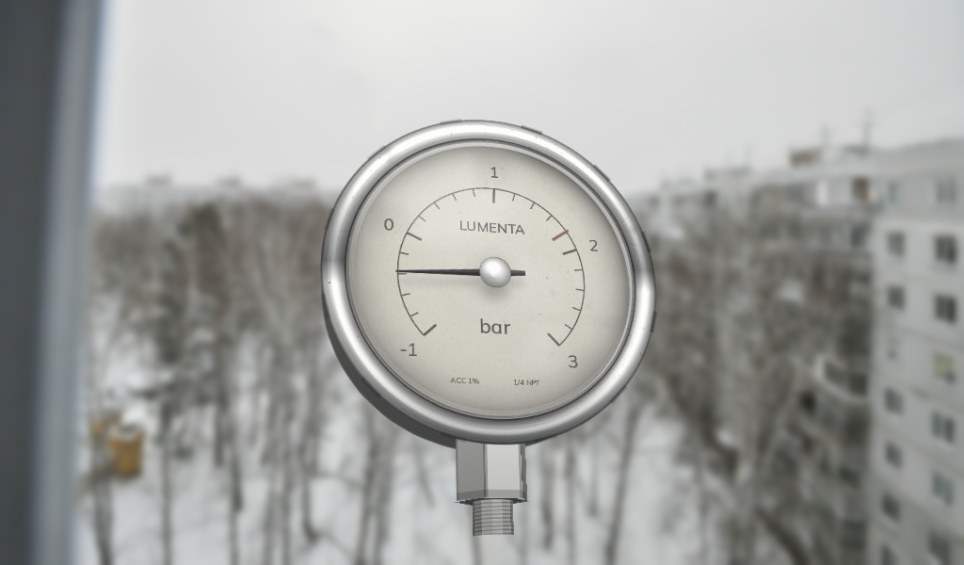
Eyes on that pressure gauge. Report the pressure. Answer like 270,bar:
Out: -0.4,bar
